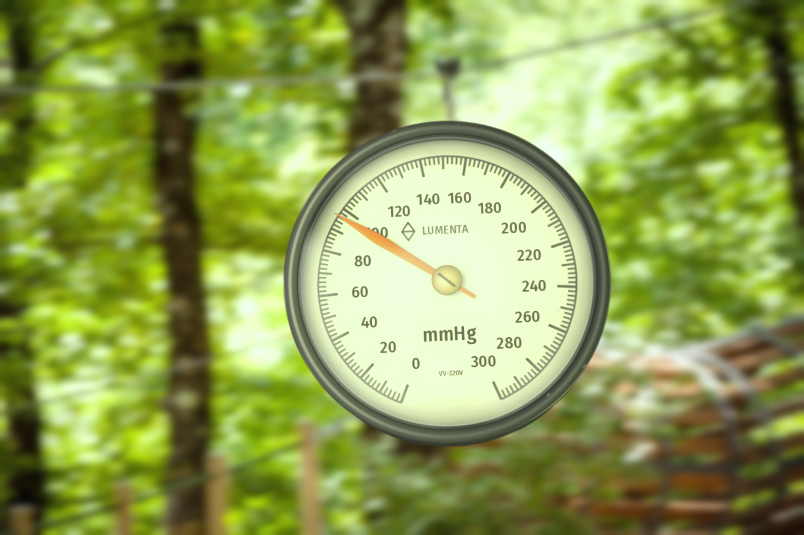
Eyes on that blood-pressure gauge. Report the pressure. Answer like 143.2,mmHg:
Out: 96,mmHg
